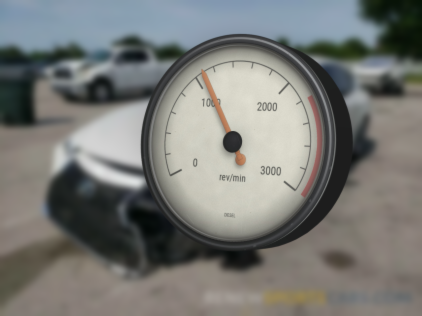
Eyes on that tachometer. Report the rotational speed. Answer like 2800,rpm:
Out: 1100,rpm
